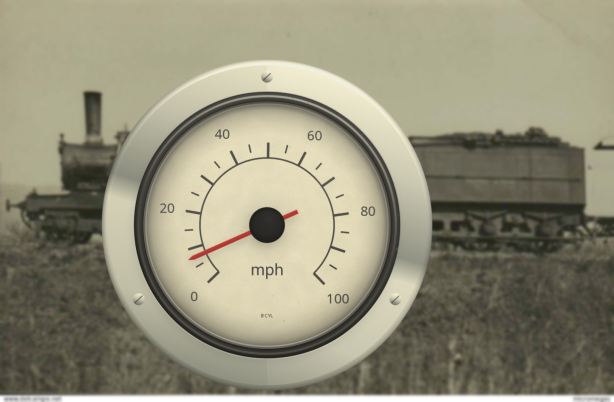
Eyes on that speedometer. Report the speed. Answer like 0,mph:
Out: 7.5,mph
